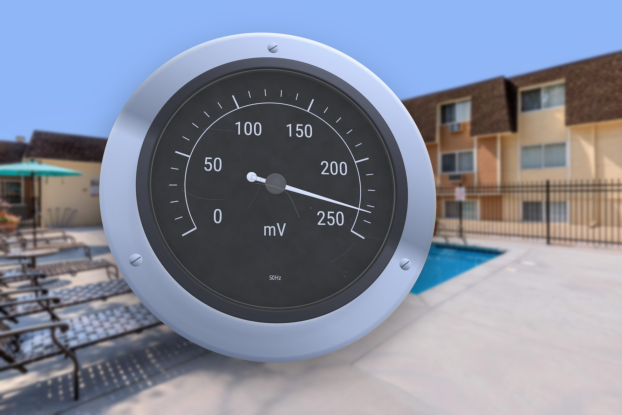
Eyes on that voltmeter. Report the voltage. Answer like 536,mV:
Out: 235,mV
